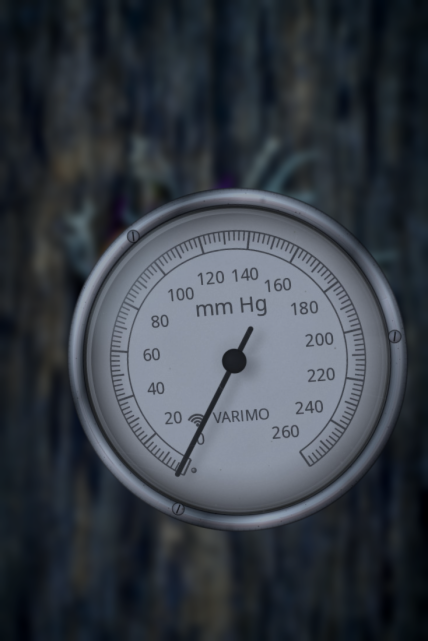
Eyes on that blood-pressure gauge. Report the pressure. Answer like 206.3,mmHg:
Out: 2,mmHg
